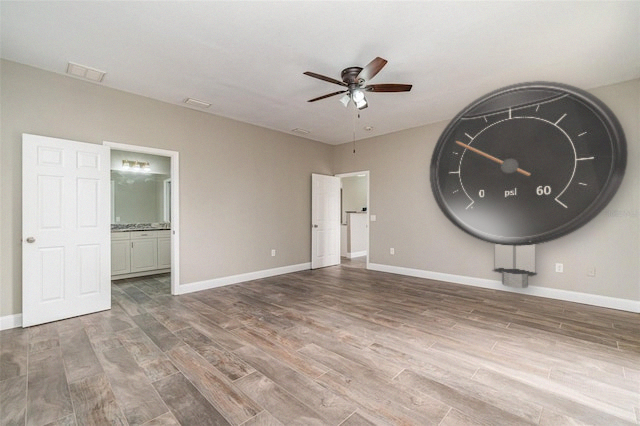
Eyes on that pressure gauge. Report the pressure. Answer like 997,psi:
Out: 17.5,psi
